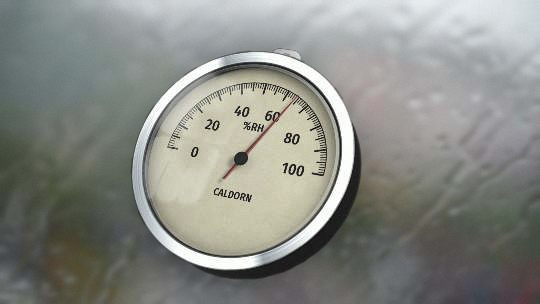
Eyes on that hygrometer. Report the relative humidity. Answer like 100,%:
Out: 65,%
